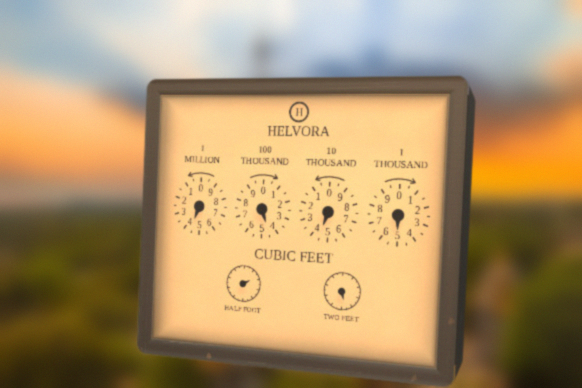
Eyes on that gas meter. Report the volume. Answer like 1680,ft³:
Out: 444500,ft³
